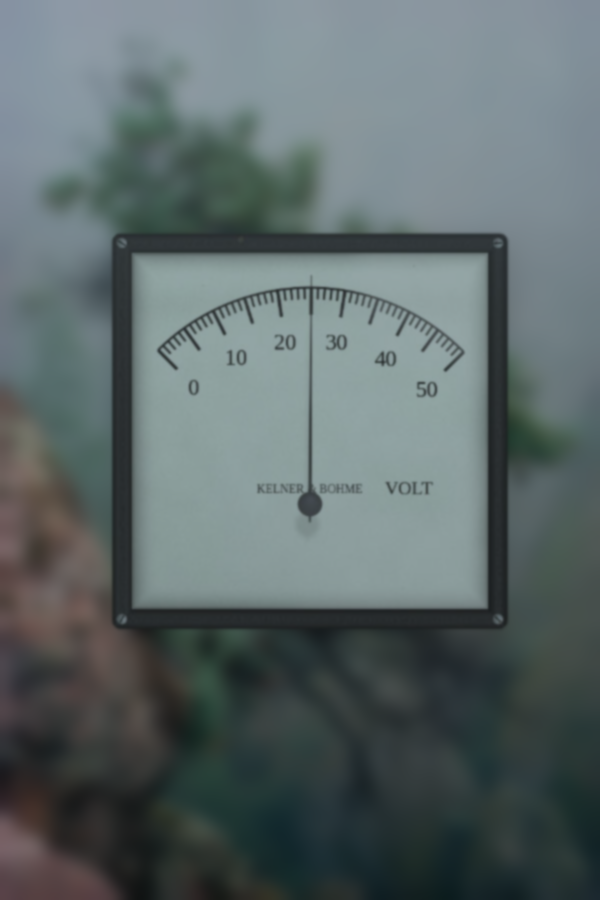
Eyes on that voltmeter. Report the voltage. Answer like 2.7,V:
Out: 25,V
